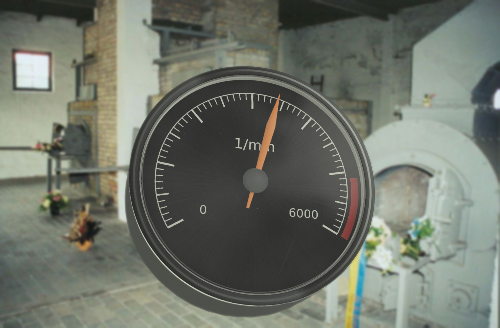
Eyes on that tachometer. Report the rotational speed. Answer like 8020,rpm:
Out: 3400,rpm
